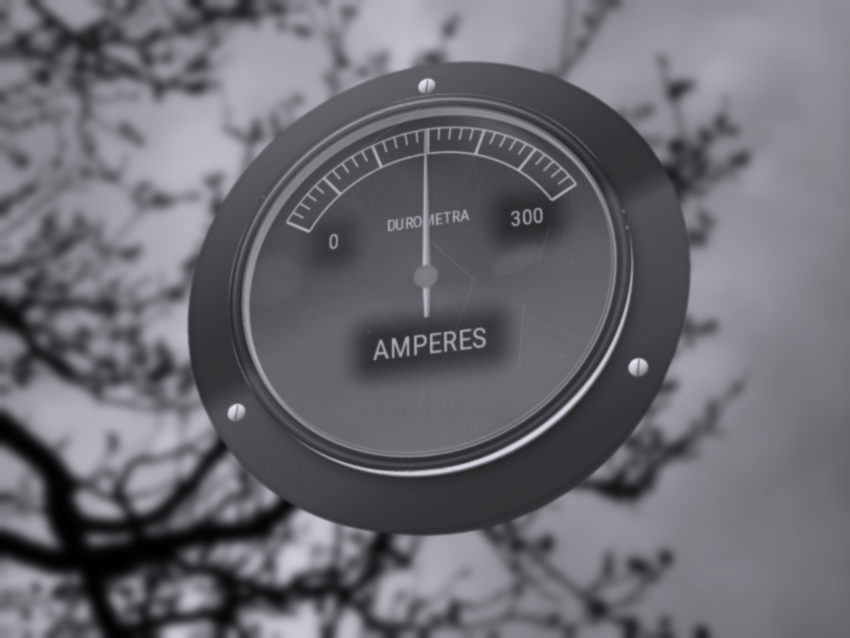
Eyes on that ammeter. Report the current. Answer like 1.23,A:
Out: 150,A
